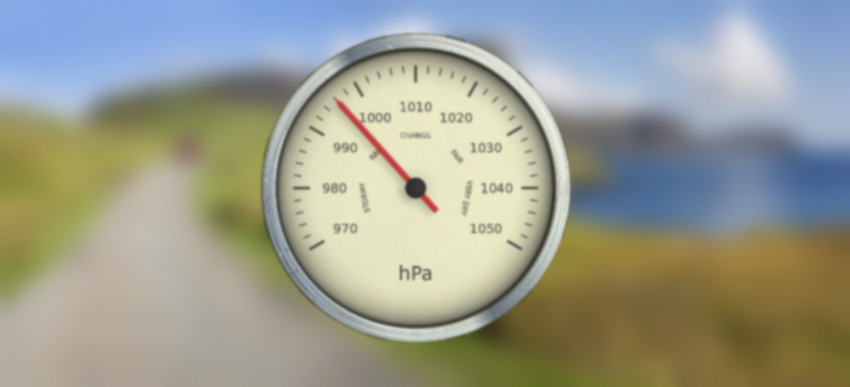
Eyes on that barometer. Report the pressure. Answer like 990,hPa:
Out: 996,hPa
